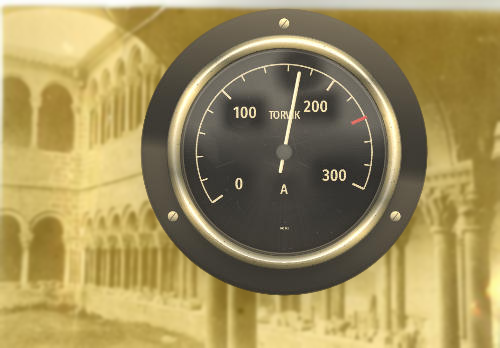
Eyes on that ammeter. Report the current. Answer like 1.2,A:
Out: 170,A
